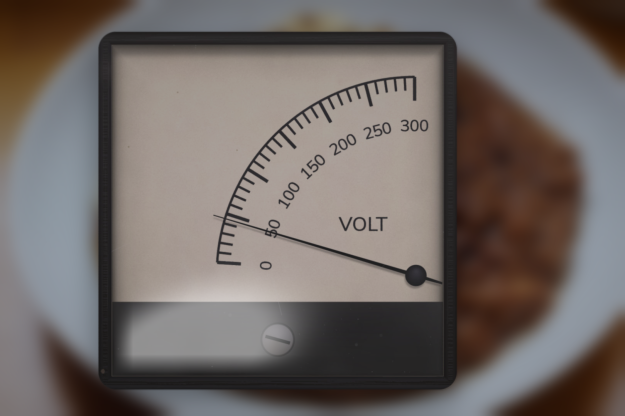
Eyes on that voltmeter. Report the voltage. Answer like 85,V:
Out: 45,V
